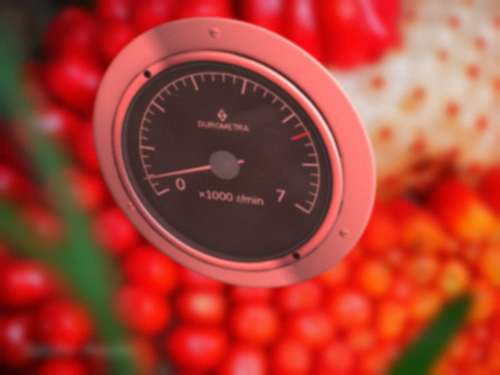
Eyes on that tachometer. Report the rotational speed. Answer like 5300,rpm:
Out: 400,rpm
